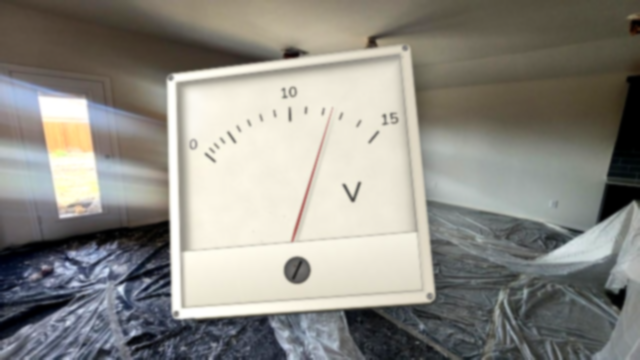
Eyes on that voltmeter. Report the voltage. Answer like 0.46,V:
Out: 12.5,V
